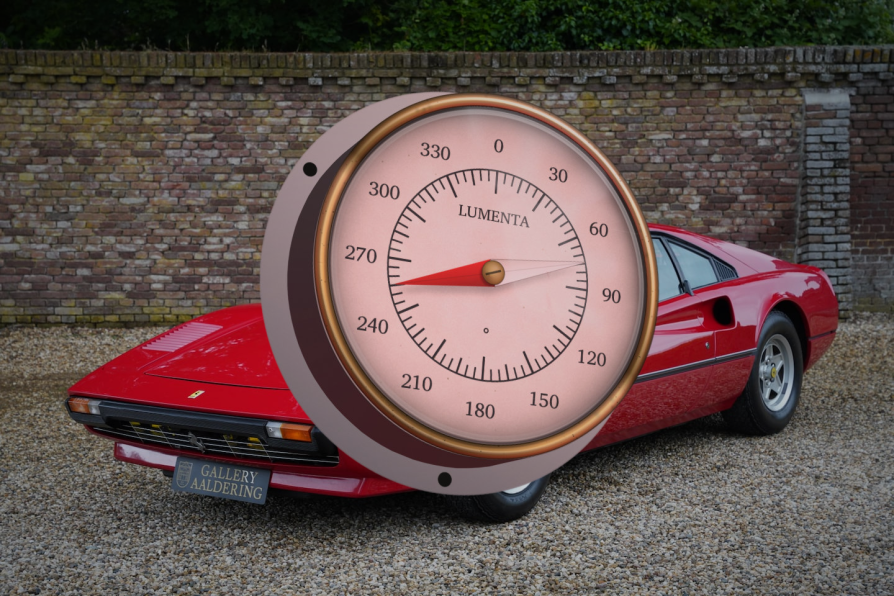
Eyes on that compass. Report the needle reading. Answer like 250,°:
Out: 255,°
